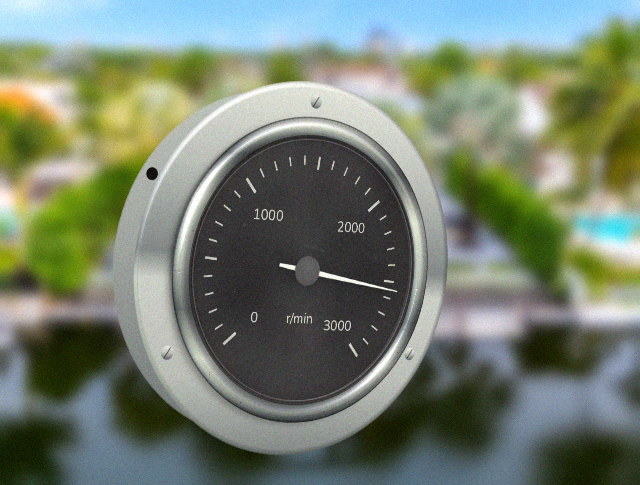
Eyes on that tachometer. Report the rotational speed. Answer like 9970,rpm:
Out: 2550,rpm
